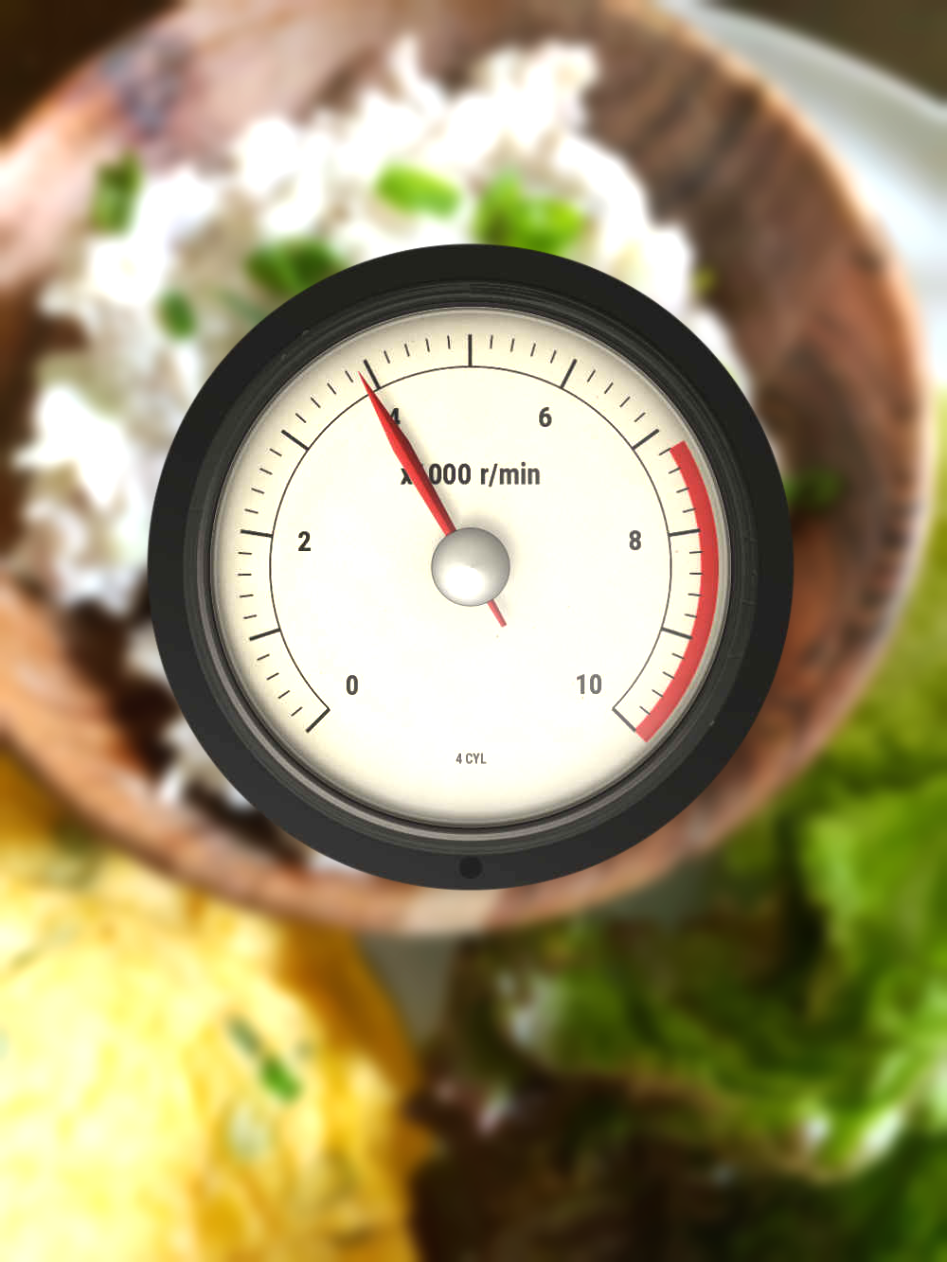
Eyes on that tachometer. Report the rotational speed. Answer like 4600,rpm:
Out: 3900,rpm
